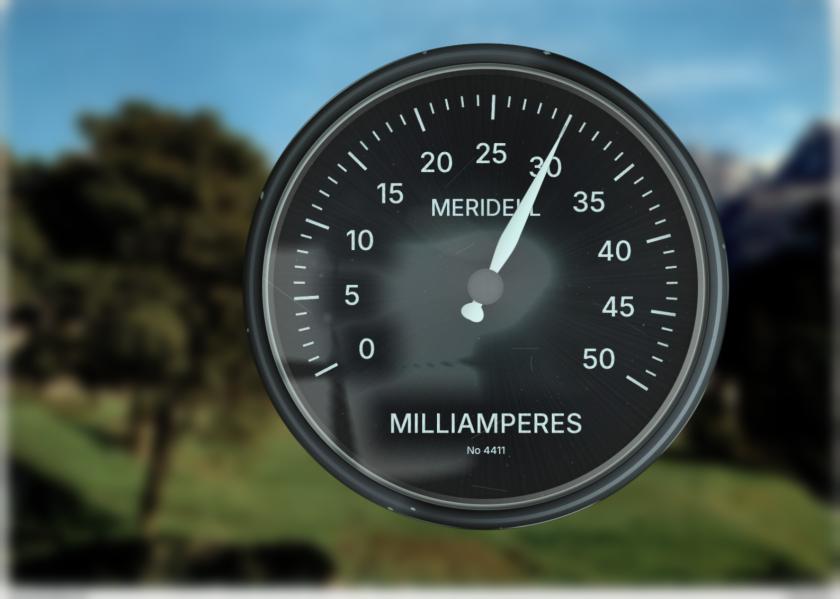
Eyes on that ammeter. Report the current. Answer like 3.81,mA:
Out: 30,mA
